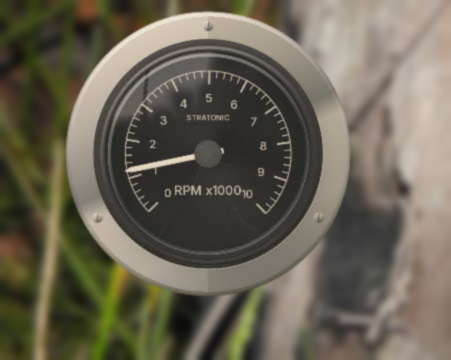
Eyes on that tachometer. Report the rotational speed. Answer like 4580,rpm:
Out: 1200,rpm
